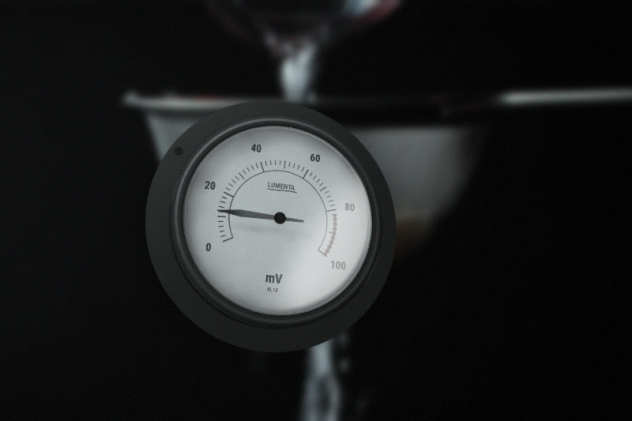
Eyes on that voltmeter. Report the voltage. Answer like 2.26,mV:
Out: 12,mV
